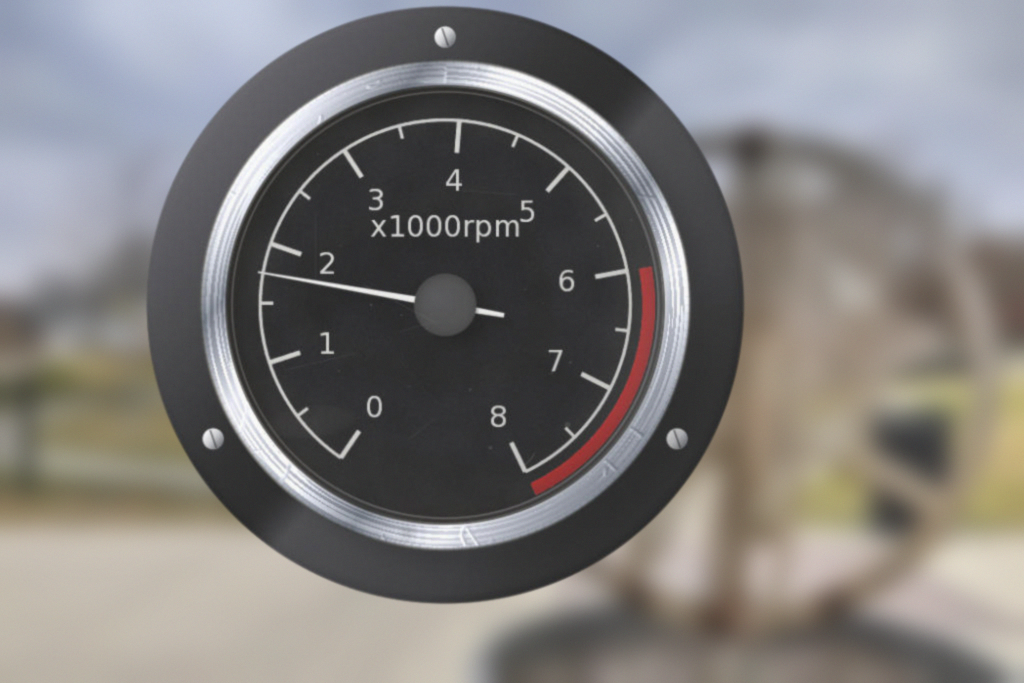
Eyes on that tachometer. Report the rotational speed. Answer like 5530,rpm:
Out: 1750,rpm
